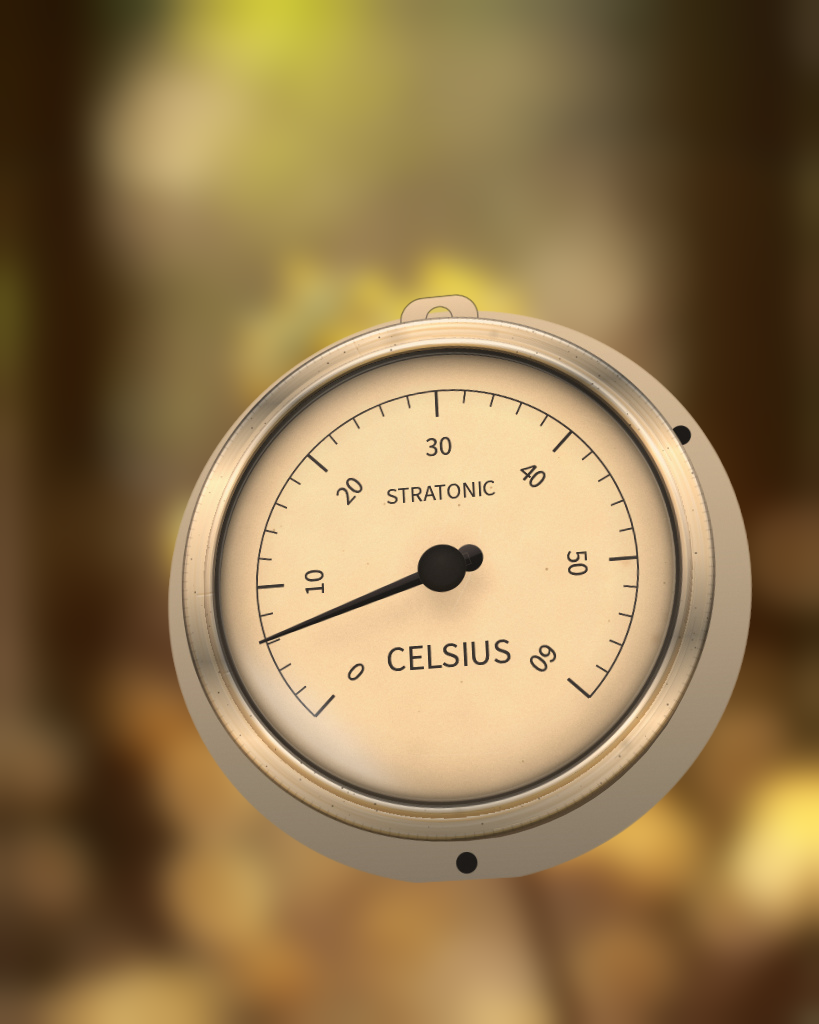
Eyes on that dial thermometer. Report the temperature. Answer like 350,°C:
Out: 6,°C
